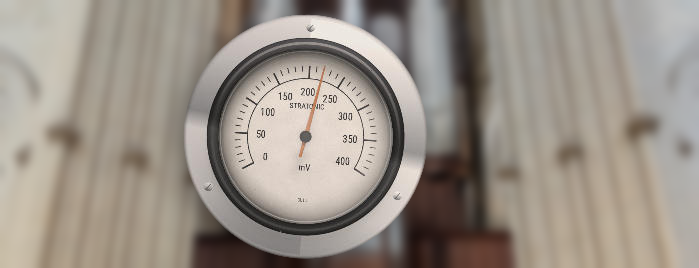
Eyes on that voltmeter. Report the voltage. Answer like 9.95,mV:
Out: 220,mV
